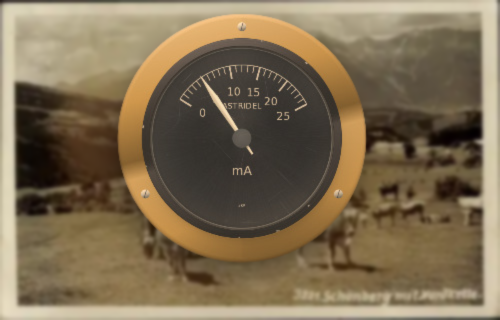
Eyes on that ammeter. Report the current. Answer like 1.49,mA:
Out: 5,mA
